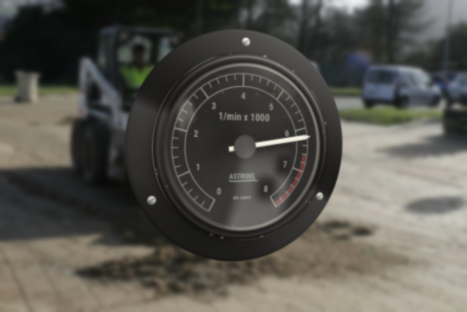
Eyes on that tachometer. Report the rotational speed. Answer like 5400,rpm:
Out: 6200,rpm
